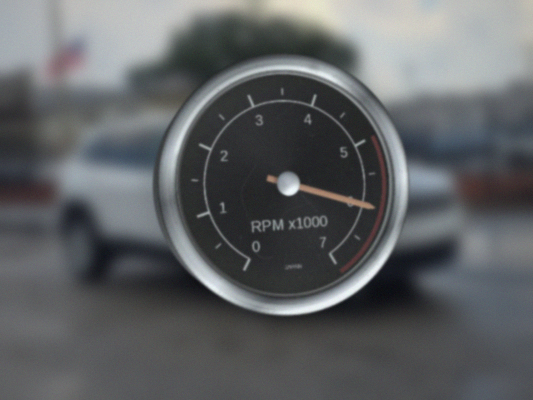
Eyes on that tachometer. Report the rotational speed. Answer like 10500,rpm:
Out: 6000,rpm
